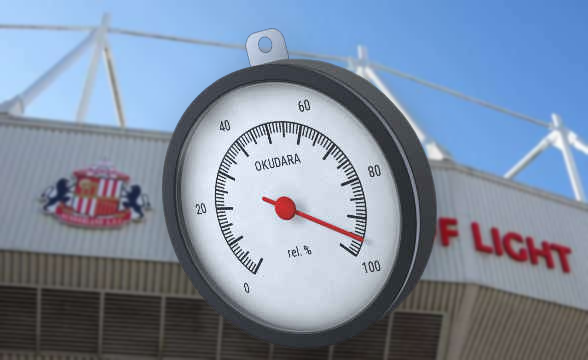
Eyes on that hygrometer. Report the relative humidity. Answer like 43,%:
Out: 95,%
